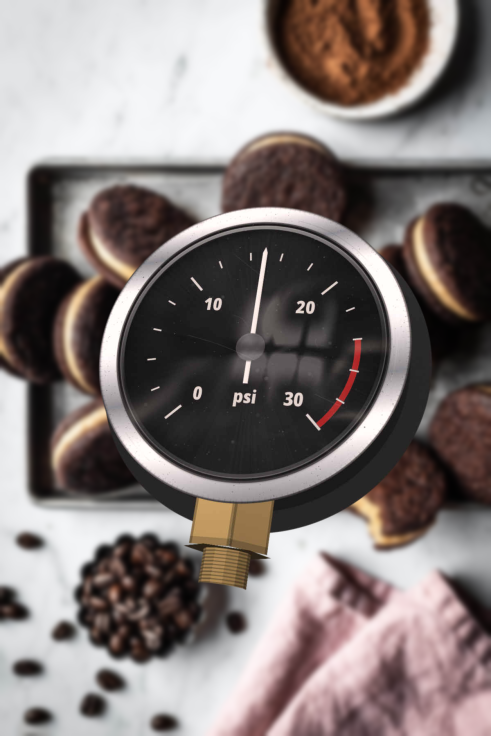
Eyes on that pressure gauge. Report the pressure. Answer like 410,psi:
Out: 15,psi
